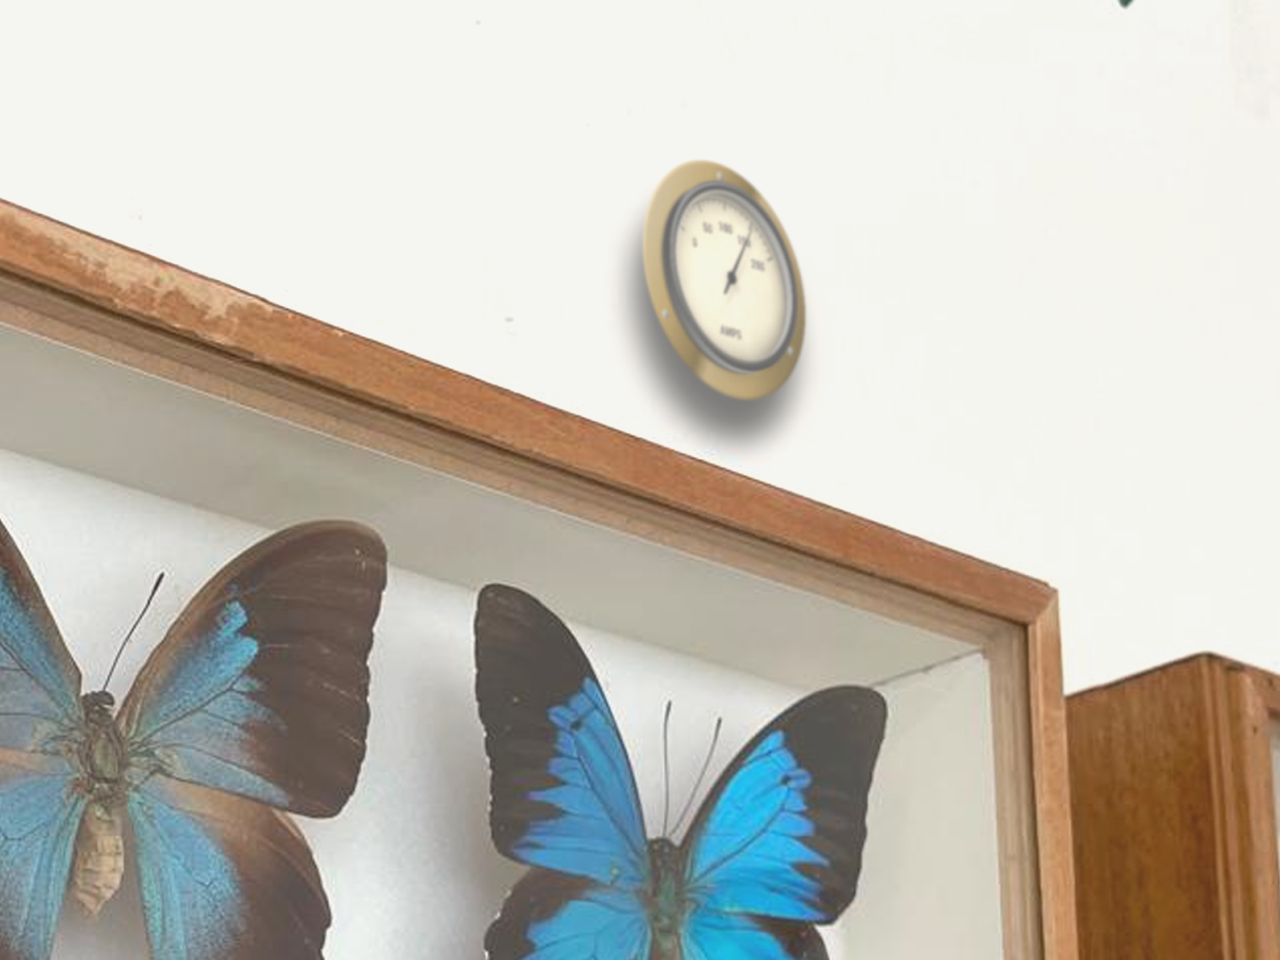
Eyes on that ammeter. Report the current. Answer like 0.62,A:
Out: 150,A
